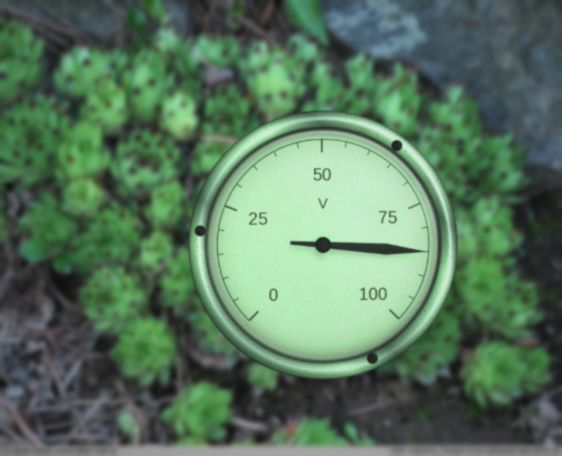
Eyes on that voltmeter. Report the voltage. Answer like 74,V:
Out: 85,V
